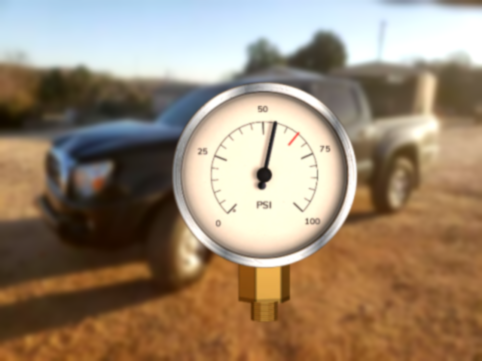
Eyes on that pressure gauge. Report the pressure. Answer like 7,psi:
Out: 55,psi
